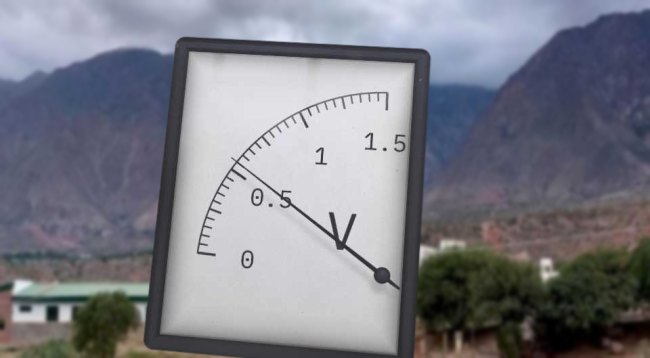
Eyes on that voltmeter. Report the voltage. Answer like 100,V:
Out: 0.55,V
